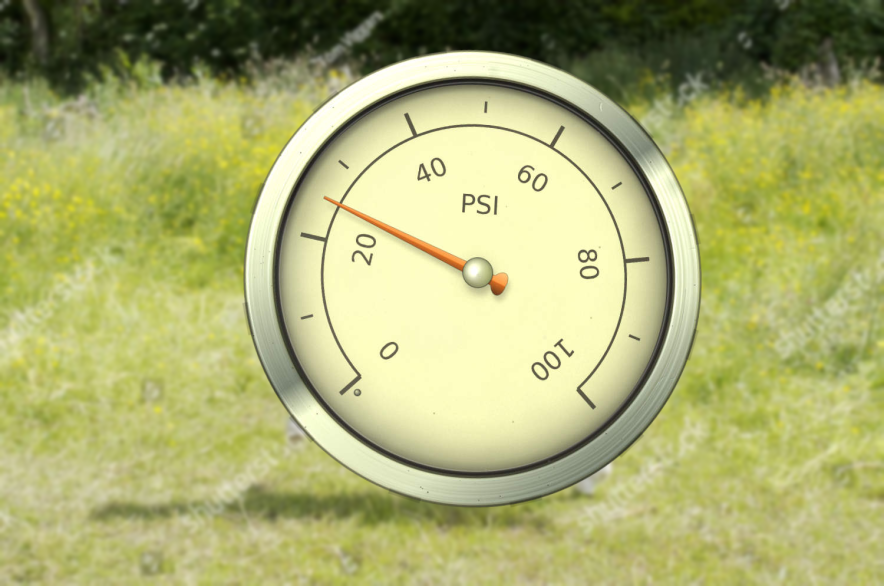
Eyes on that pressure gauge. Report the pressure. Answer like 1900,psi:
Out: 25,psi
